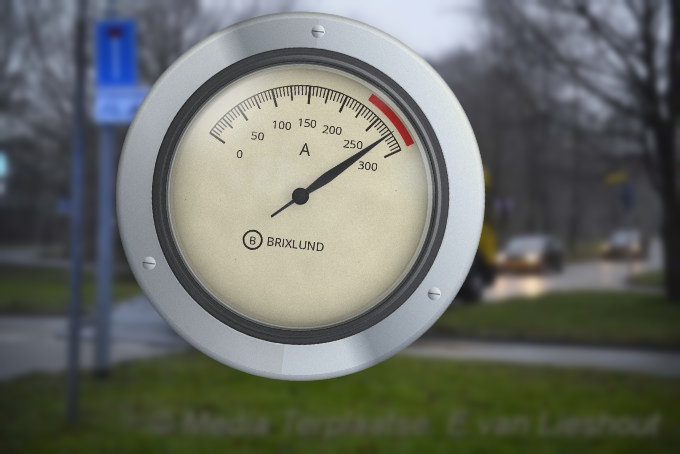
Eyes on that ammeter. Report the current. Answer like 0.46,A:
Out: 275,A
